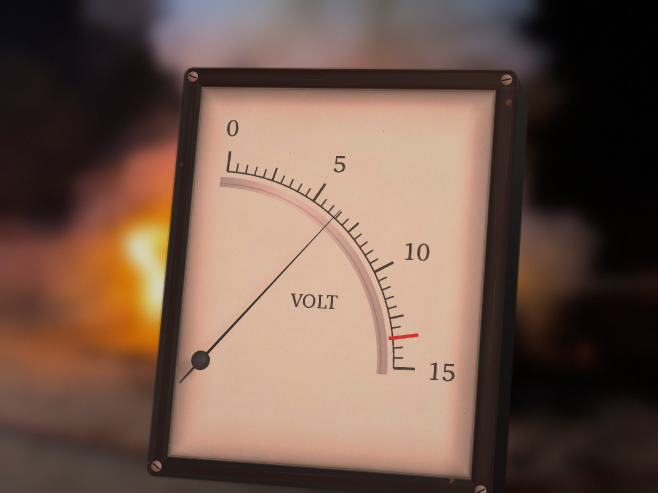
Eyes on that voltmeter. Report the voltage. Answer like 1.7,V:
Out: 6.5,V
